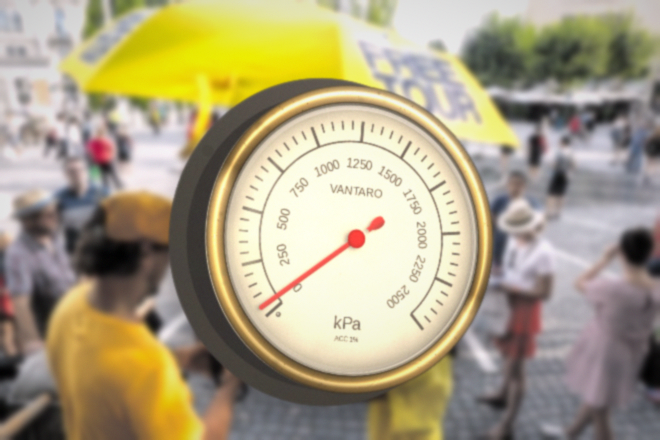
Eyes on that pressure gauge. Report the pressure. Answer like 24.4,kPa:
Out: 50,kPa
